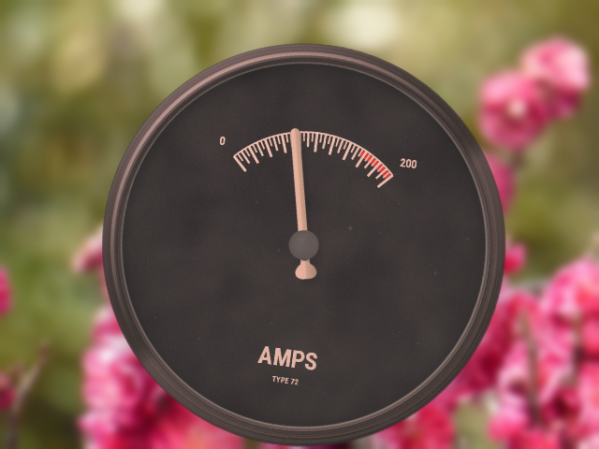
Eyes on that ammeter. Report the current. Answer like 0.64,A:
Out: 75,A
